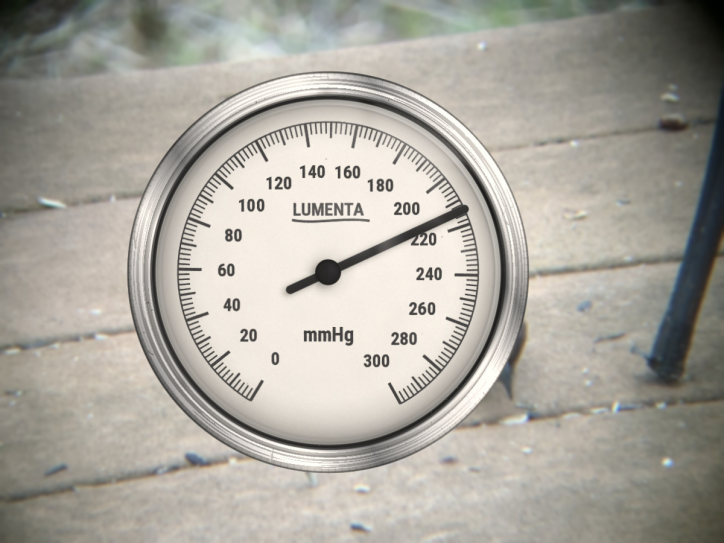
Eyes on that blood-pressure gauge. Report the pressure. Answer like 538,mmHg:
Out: 214,mmHg
